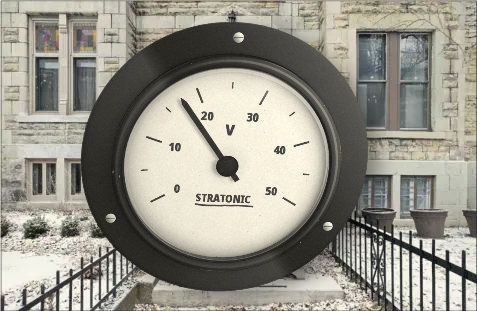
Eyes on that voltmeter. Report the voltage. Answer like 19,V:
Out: 17.5,V
